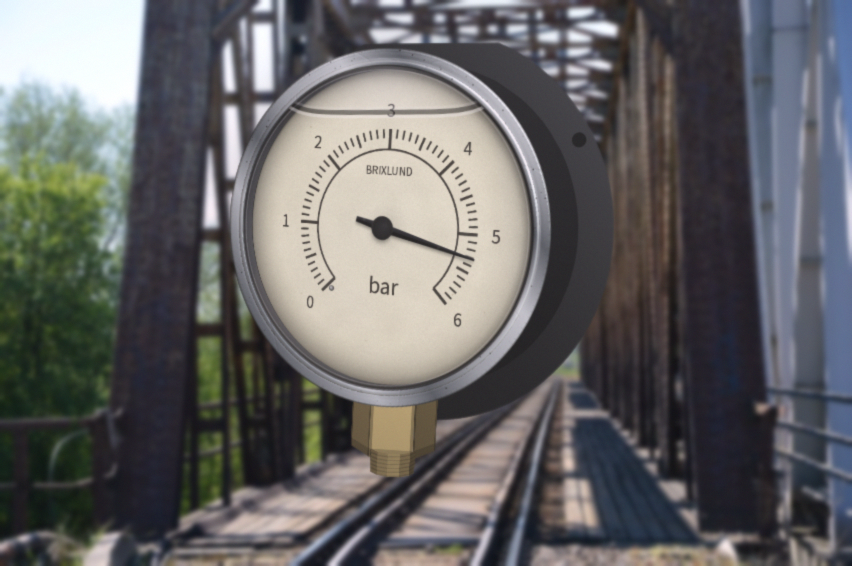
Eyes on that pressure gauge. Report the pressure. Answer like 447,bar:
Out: 5.3,bar
